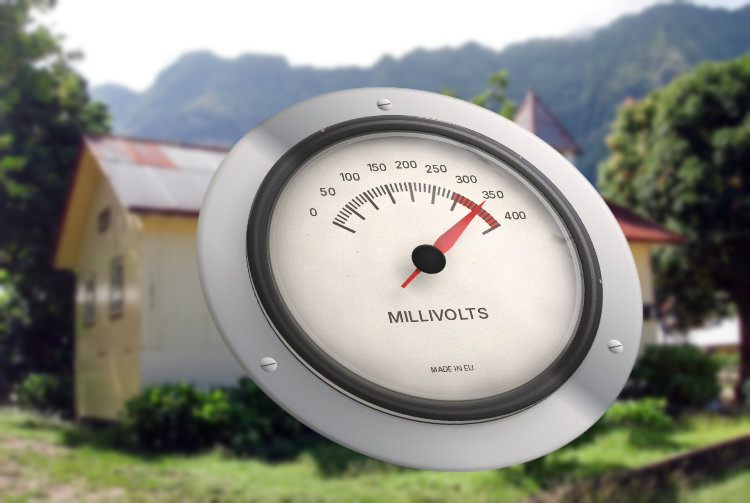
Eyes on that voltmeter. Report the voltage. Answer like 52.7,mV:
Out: 350,mV
